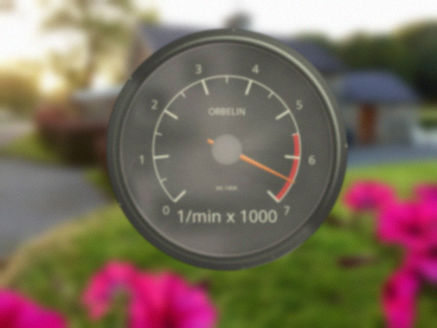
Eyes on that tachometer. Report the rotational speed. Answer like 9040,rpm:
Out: 6500,rpm
